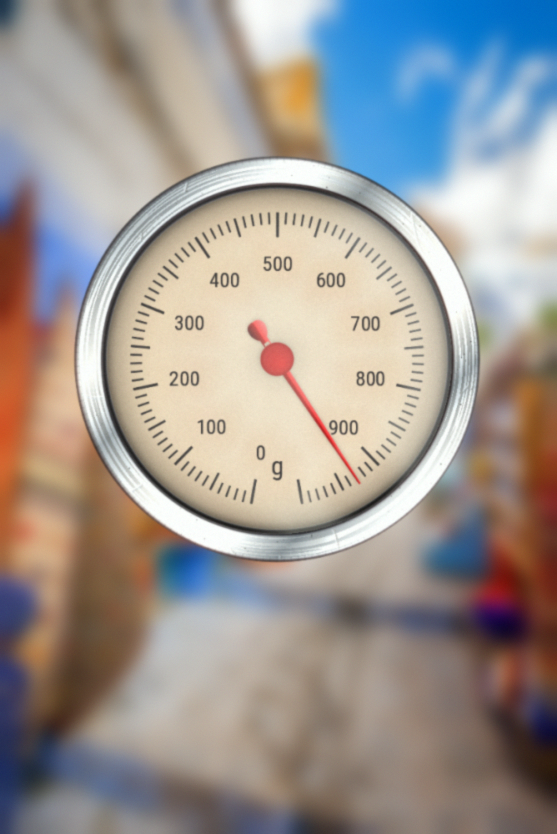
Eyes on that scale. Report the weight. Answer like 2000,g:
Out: 930,g
